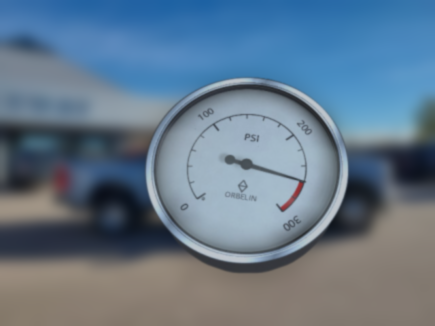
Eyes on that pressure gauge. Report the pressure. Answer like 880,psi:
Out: 260,psi
